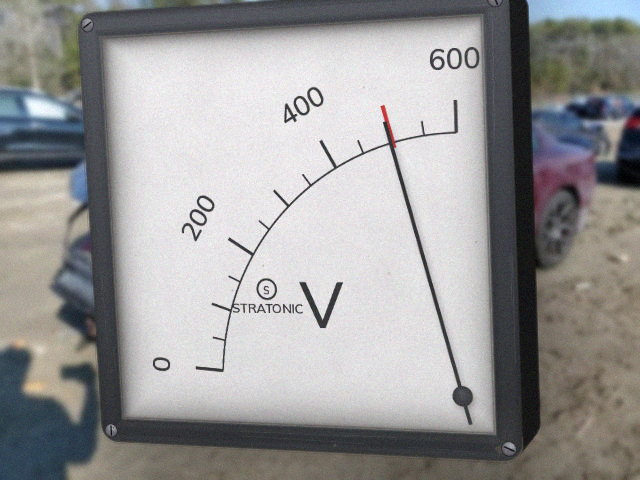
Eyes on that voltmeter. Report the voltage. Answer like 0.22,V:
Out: 500,V
